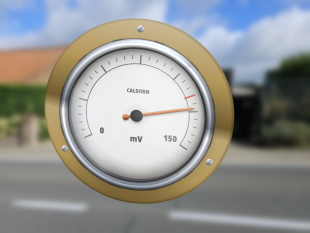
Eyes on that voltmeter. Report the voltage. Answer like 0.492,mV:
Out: 122.5,mV
